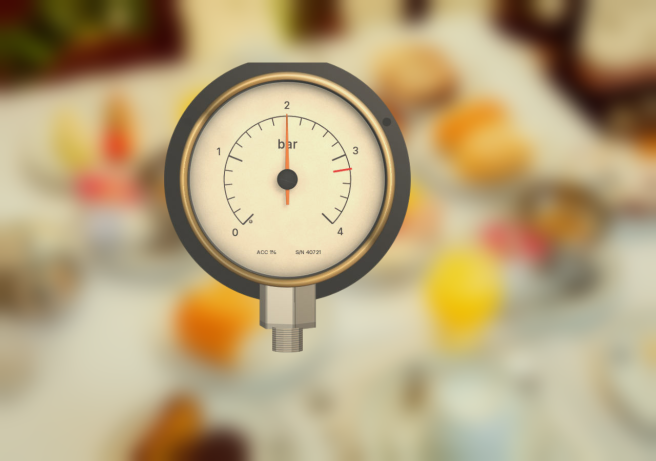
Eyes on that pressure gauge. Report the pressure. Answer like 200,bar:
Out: 2,bar
